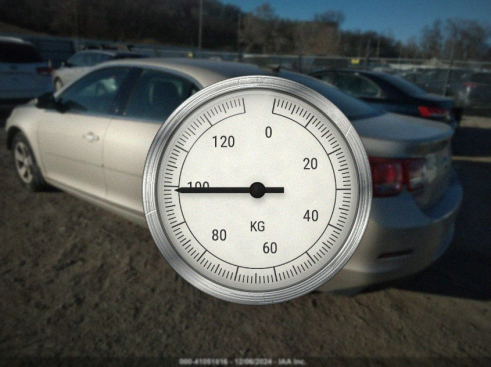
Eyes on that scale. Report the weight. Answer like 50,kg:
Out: 99,kg
